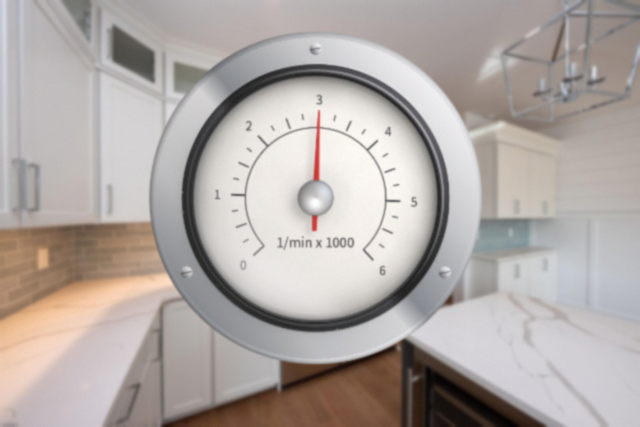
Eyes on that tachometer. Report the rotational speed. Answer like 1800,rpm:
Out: 3000,rpm
